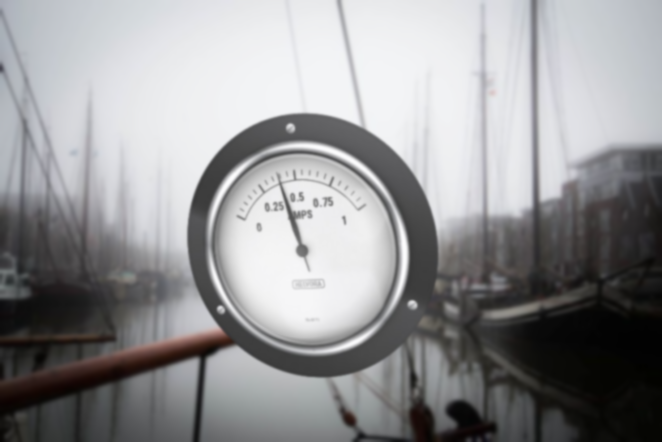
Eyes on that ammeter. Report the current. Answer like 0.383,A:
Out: 0.4,A
